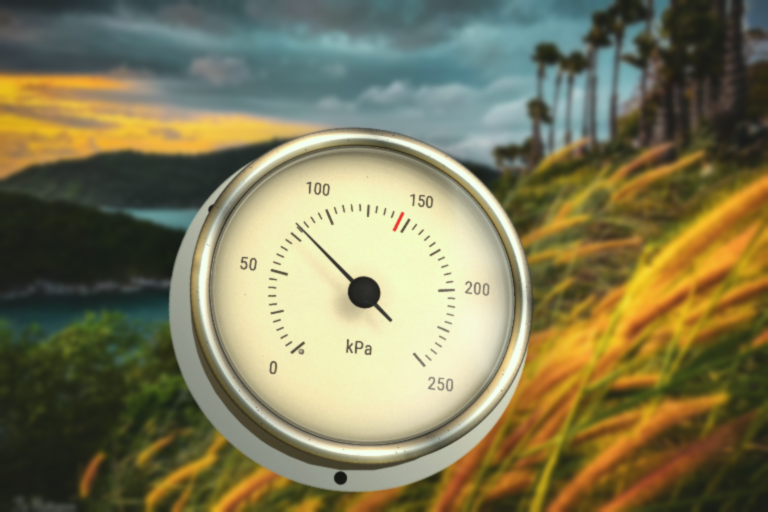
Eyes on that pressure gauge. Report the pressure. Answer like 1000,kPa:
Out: 80,kPa
